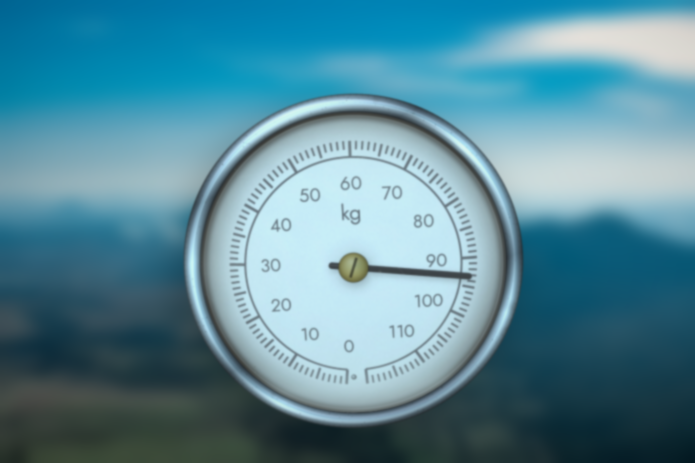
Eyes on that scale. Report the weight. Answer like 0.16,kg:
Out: 93,kg
